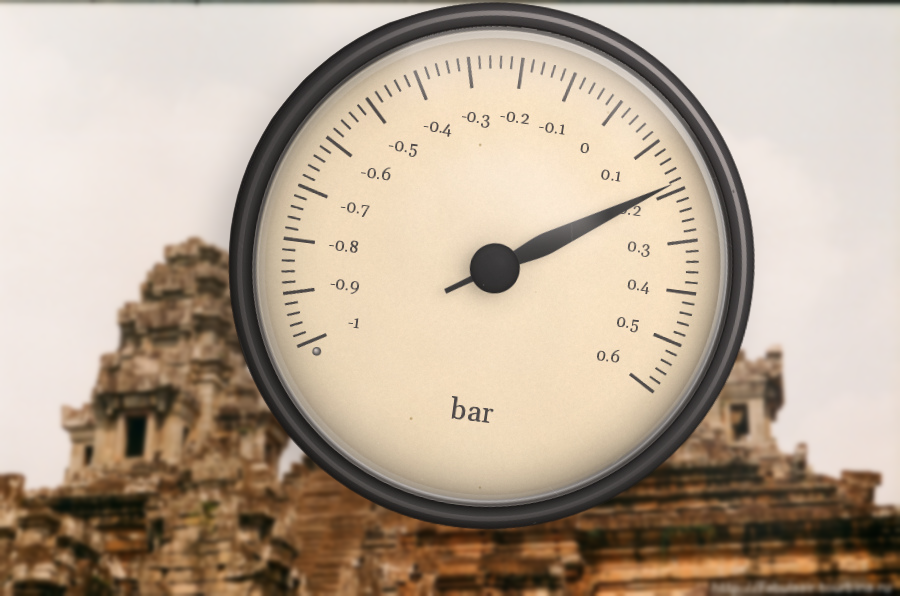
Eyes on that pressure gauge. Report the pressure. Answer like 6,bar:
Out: 0.18,bar
